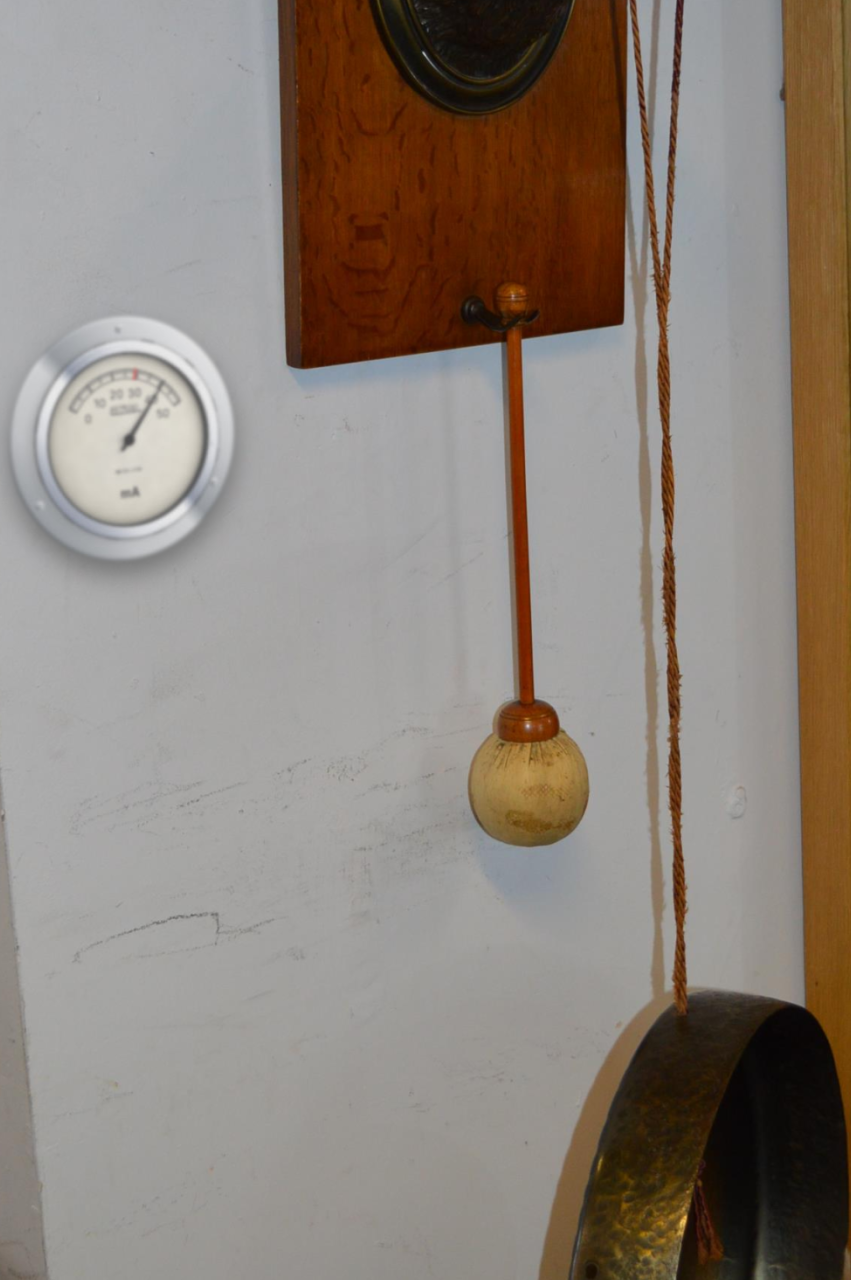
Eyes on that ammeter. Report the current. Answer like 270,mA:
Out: 40,mA
